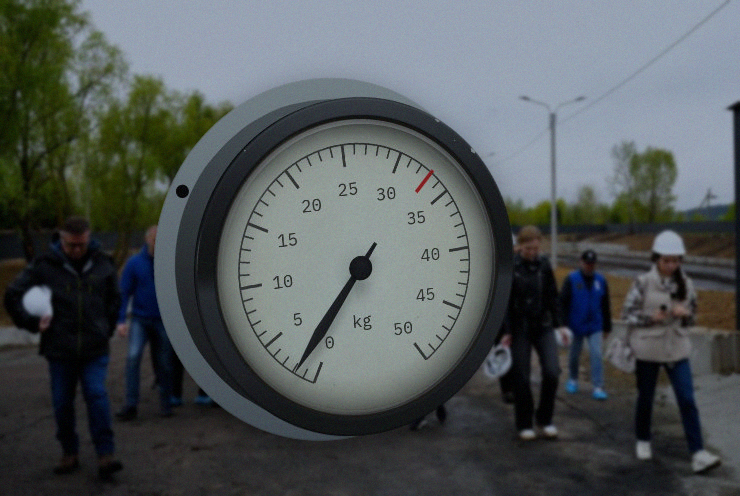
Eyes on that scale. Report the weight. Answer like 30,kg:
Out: 2,kg
